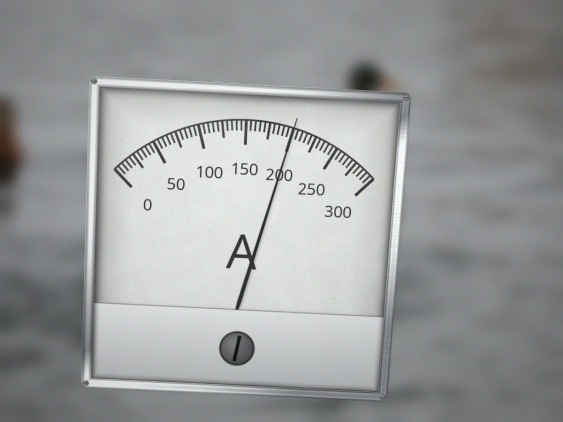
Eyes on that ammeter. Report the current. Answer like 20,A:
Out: 200,A
